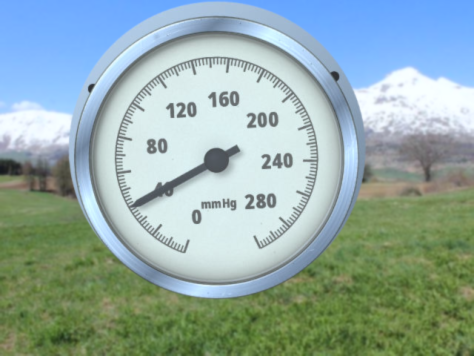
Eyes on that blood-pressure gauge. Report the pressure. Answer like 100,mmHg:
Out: 40,mmHg
